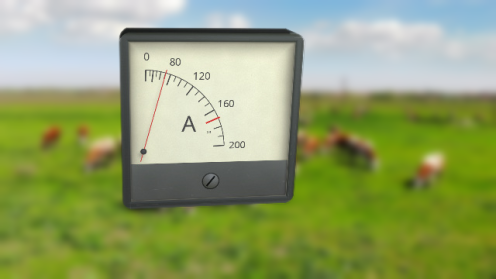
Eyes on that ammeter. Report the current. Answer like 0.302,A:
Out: 70,A
